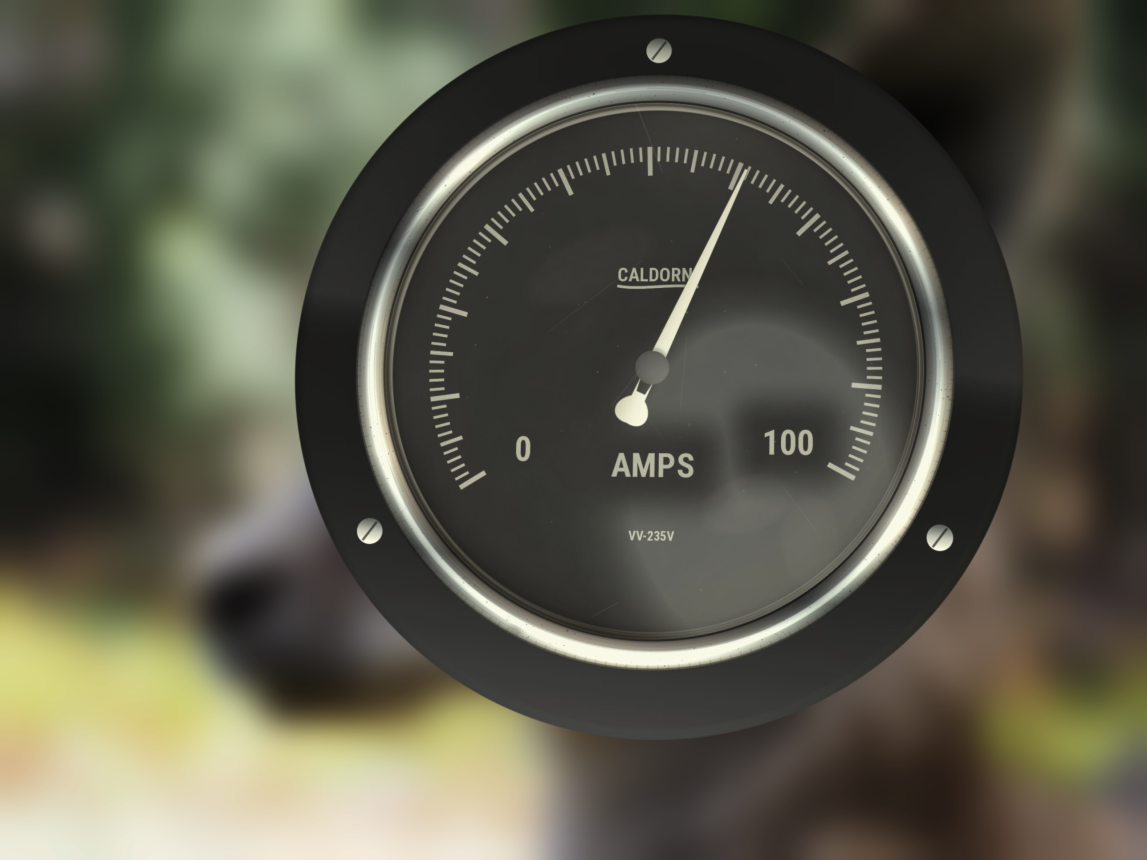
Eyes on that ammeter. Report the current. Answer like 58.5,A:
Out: 61,A
